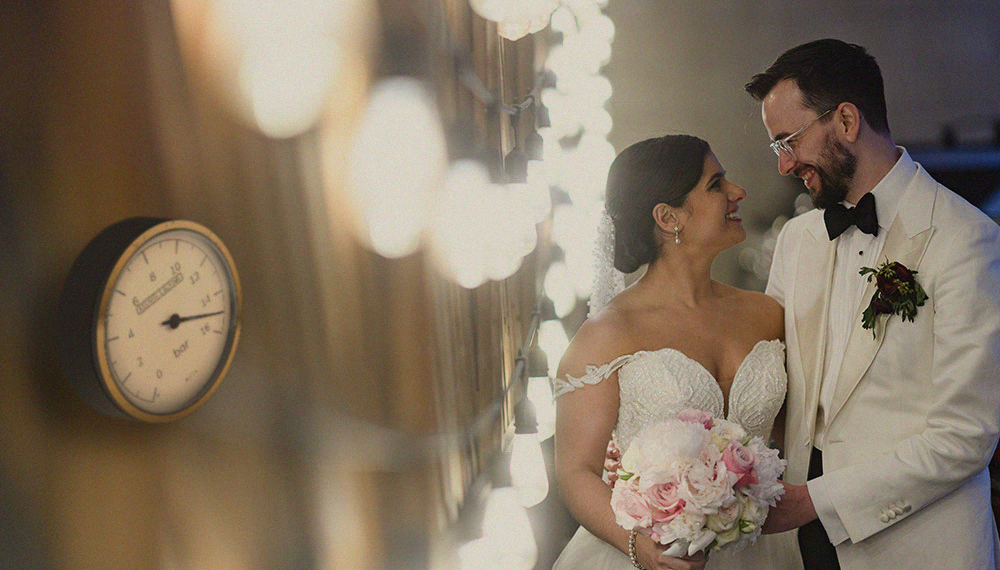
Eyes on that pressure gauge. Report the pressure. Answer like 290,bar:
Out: 15,bar
